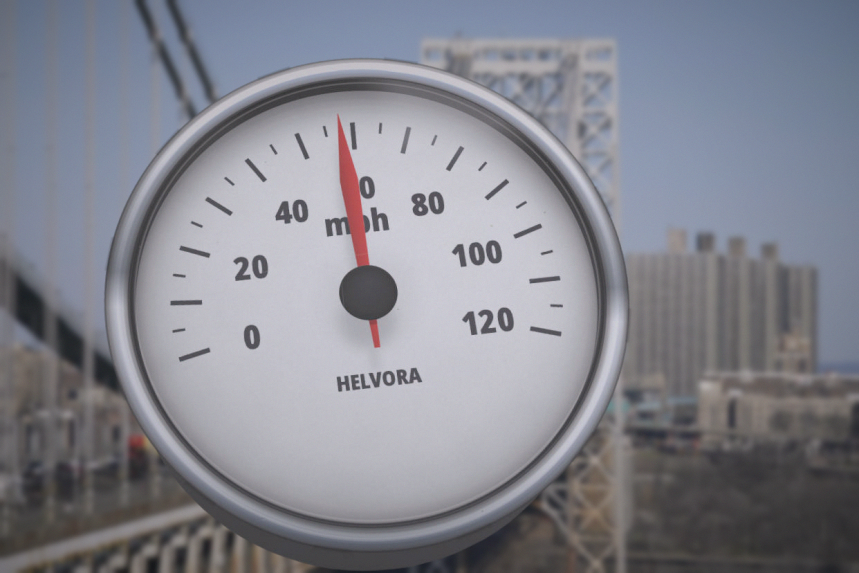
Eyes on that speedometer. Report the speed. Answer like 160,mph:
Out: 57.5,mph
